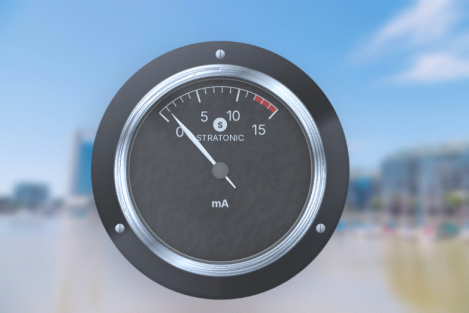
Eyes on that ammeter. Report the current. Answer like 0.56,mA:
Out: 1,mA
